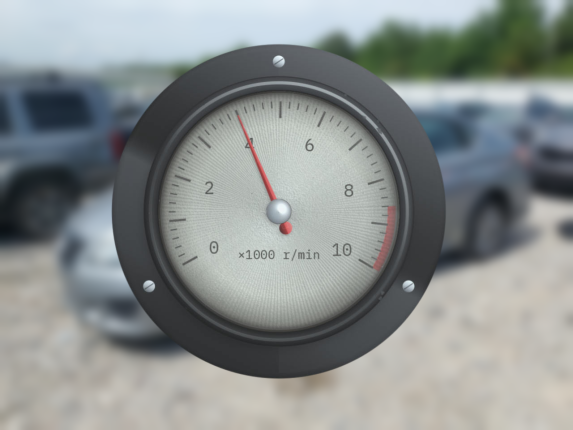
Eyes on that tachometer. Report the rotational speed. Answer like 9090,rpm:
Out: 4000,rpm
